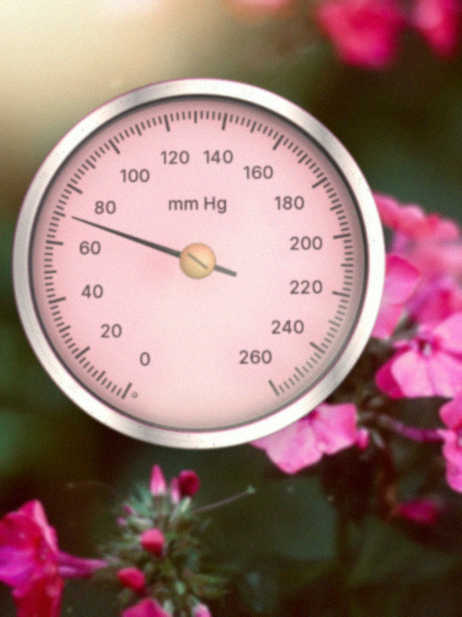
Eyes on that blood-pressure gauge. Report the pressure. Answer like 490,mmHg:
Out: 70,mmHg
